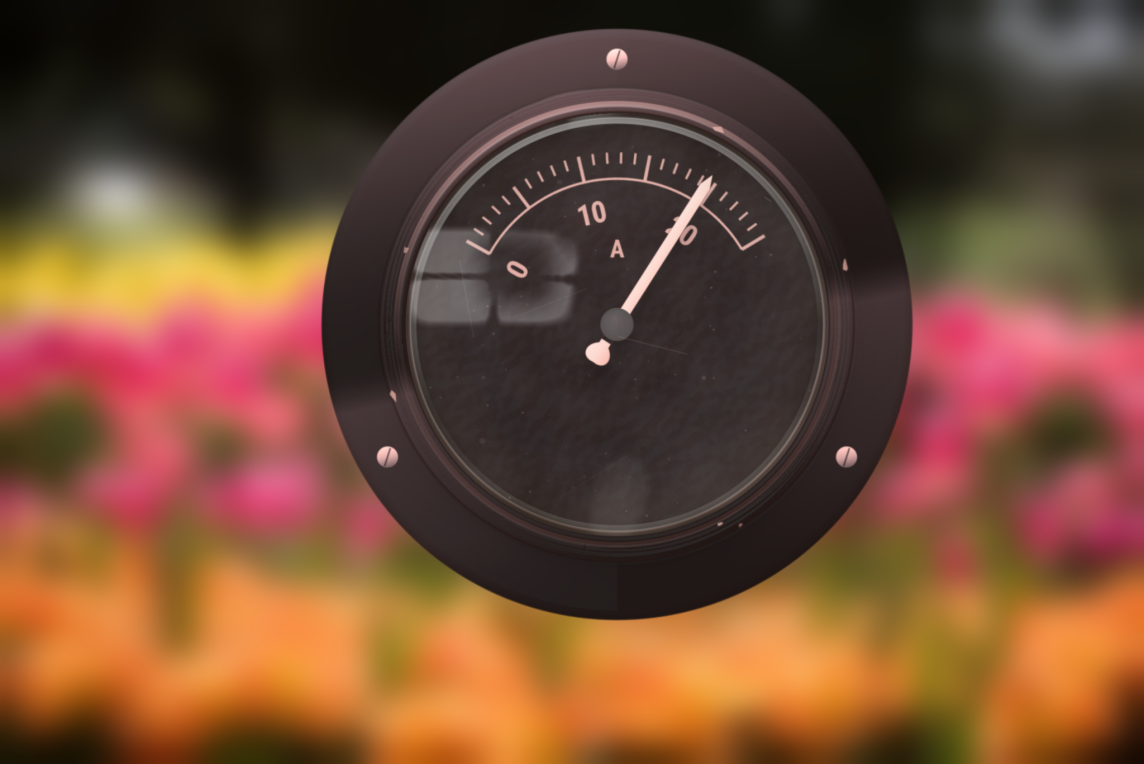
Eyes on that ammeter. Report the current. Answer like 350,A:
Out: 19.5,A
